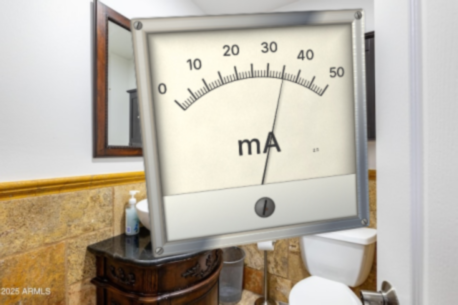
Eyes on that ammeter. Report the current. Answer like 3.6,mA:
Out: 35,mA
